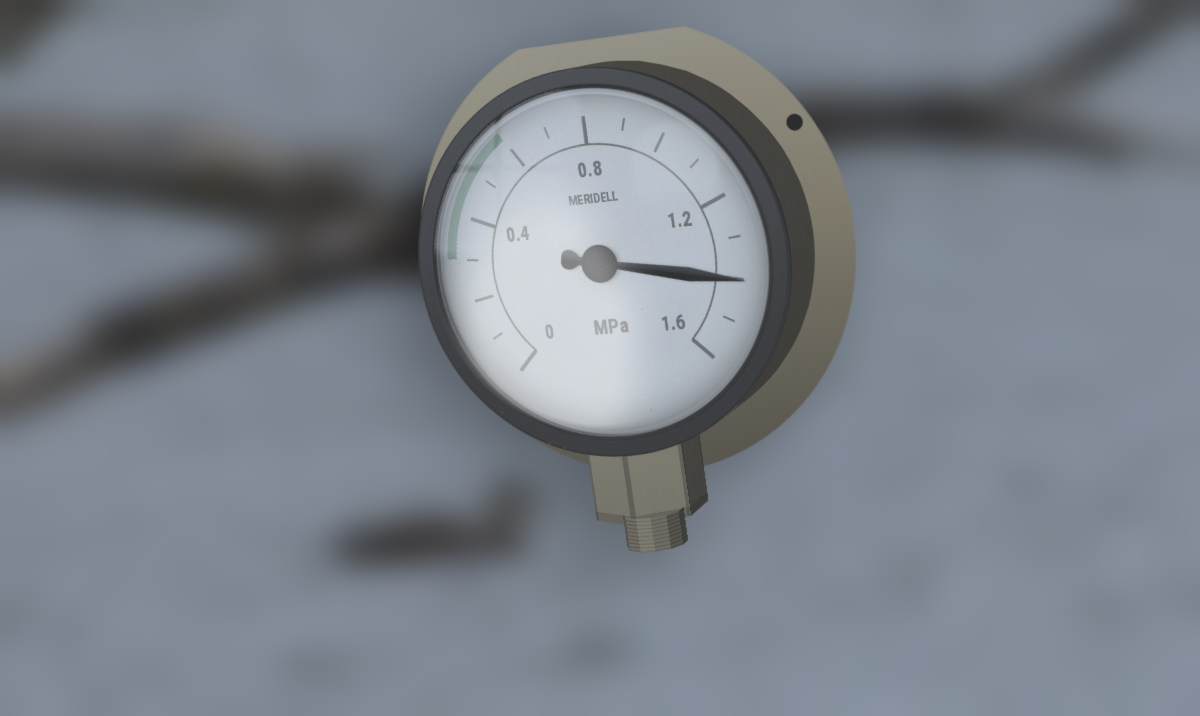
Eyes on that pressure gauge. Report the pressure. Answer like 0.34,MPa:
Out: 1.4,MPa
